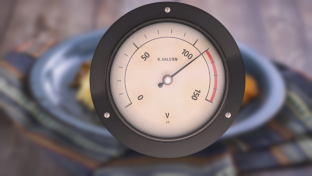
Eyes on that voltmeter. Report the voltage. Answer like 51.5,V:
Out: 110,V
